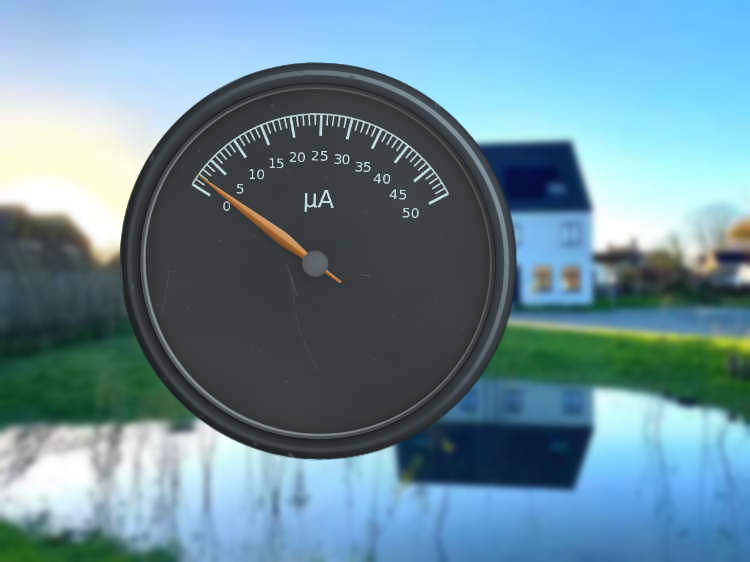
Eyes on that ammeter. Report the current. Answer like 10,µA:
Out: 2,µA
